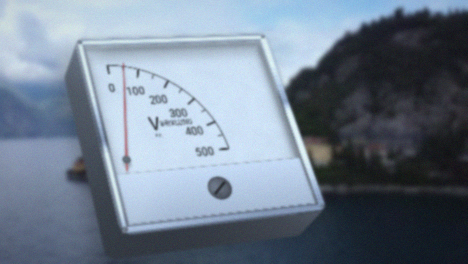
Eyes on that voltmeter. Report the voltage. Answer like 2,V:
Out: 50,V
